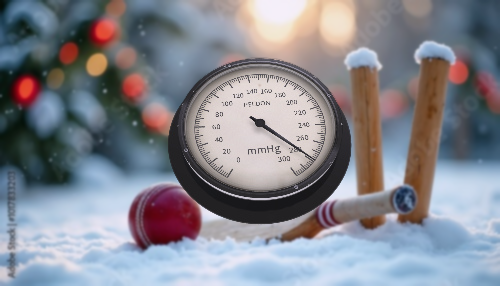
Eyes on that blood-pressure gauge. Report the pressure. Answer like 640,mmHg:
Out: 280,mmHg
